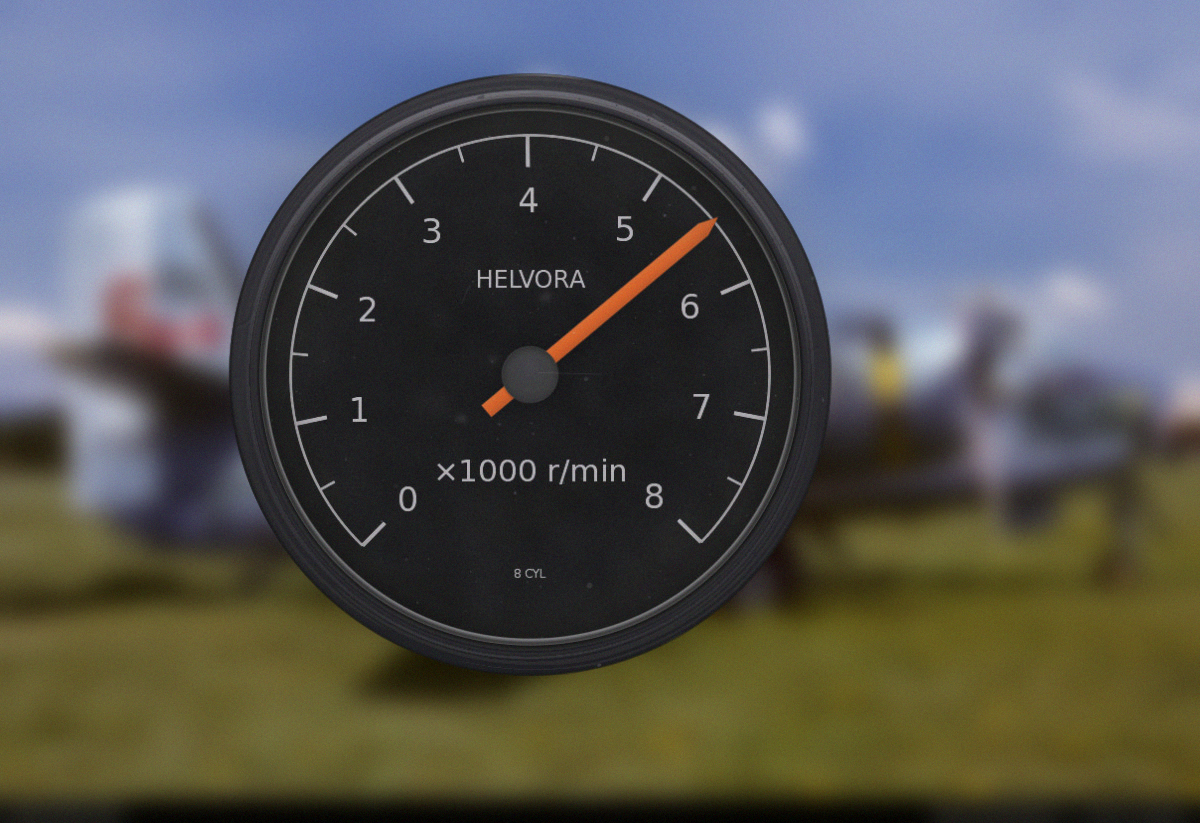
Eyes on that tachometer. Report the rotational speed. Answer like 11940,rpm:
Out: 5500,rpm
